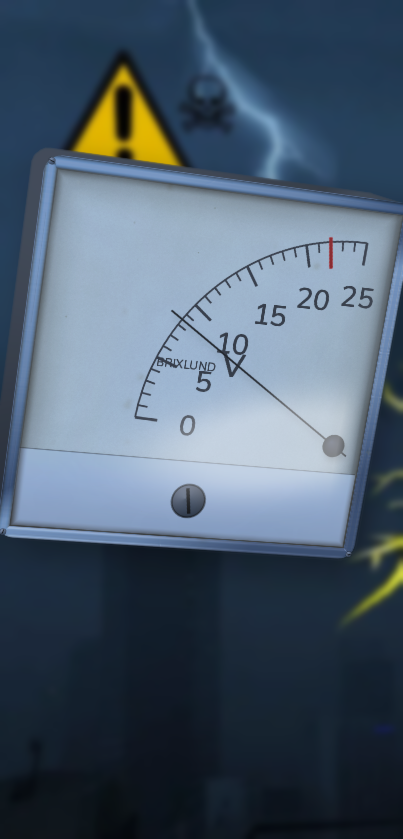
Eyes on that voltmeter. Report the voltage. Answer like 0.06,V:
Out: 8.5,V
